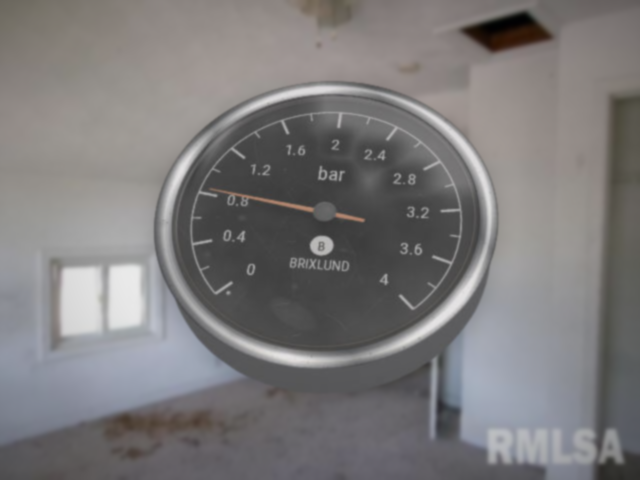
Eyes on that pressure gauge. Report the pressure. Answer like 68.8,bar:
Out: 0.8,bar
